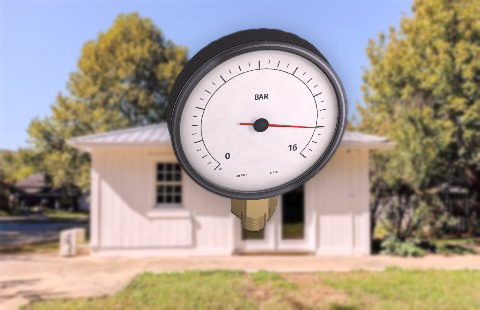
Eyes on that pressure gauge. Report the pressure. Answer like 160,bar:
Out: 14,bar
